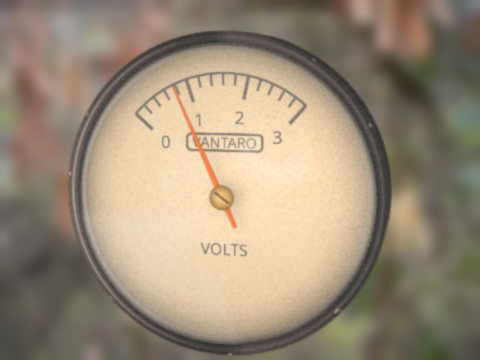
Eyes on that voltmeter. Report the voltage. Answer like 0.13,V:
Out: 0.8,V
